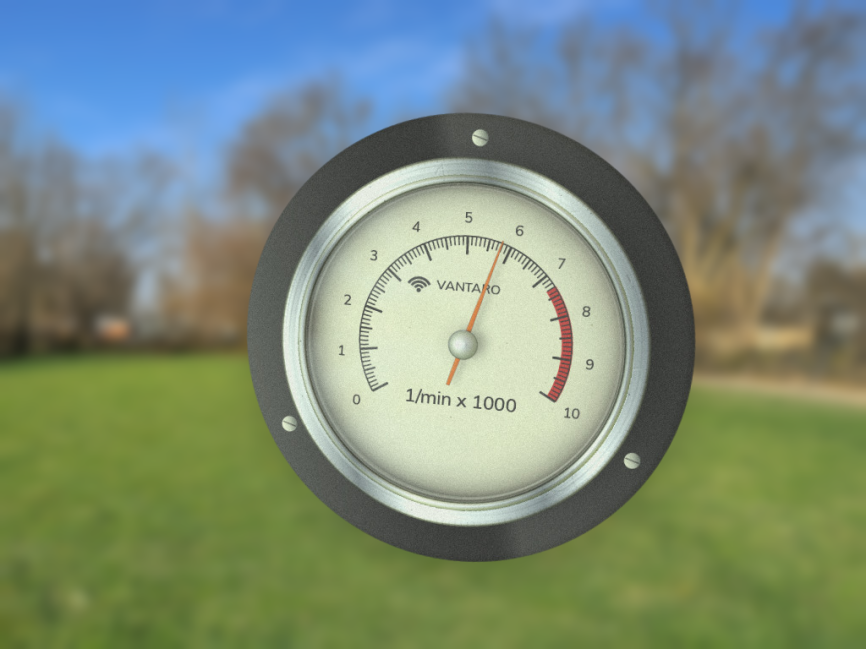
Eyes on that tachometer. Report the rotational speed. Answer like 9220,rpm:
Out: 5800,rpm
